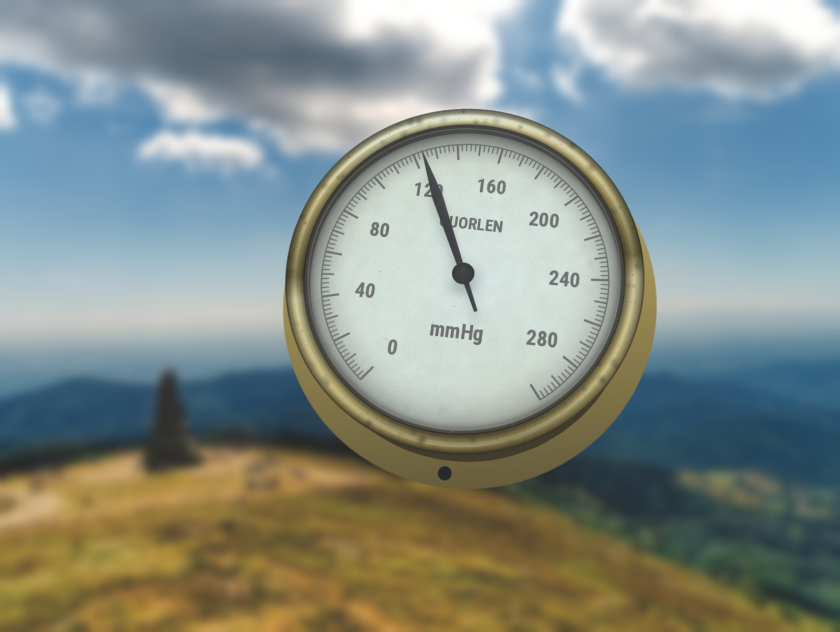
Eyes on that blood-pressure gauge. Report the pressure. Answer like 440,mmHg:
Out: 124,mmHg
